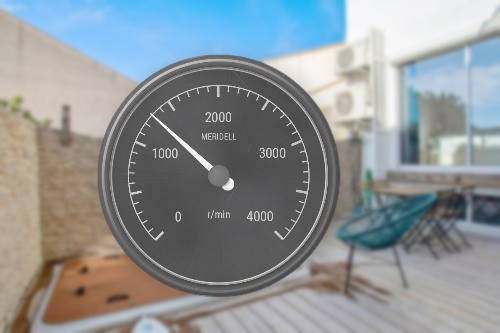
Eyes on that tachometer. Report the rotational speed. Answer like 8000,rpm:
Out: 1300,rpm
